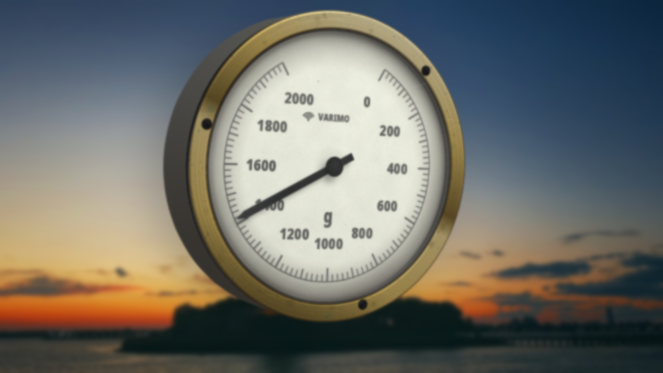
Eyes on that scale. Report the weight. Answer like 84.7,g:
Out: 1420,g
